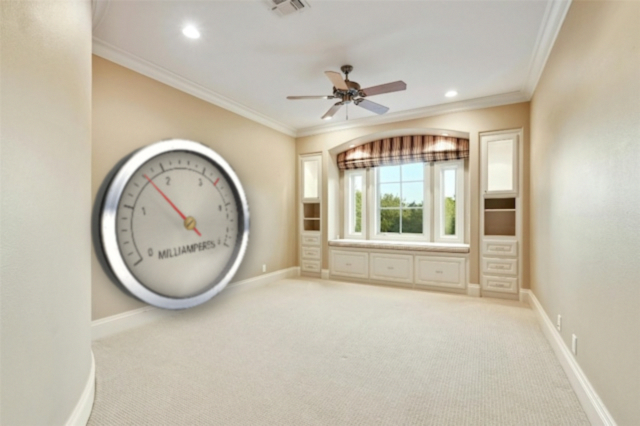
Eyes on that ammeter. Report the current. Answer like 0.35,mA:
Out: 1.6,mA
